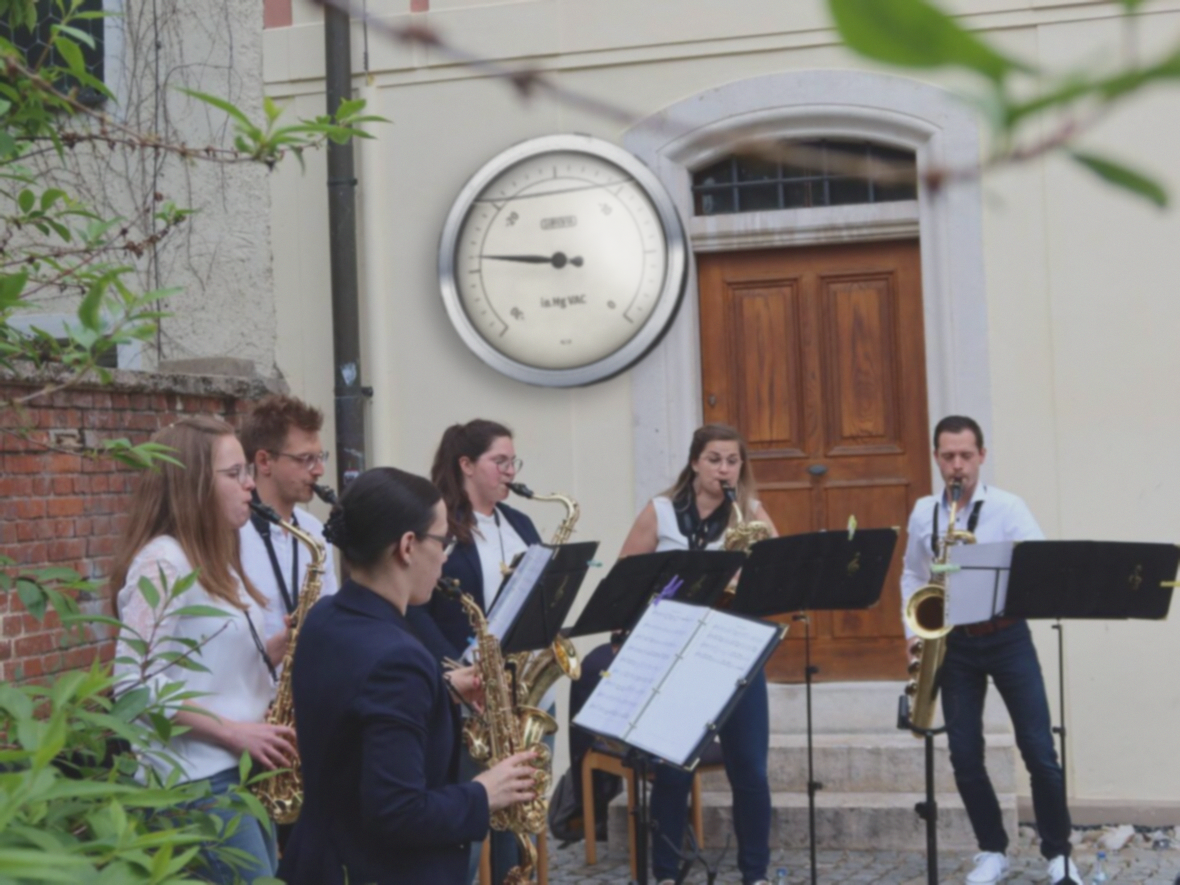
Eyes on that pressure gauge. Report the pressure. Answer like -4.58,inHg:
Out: -24,inHg
